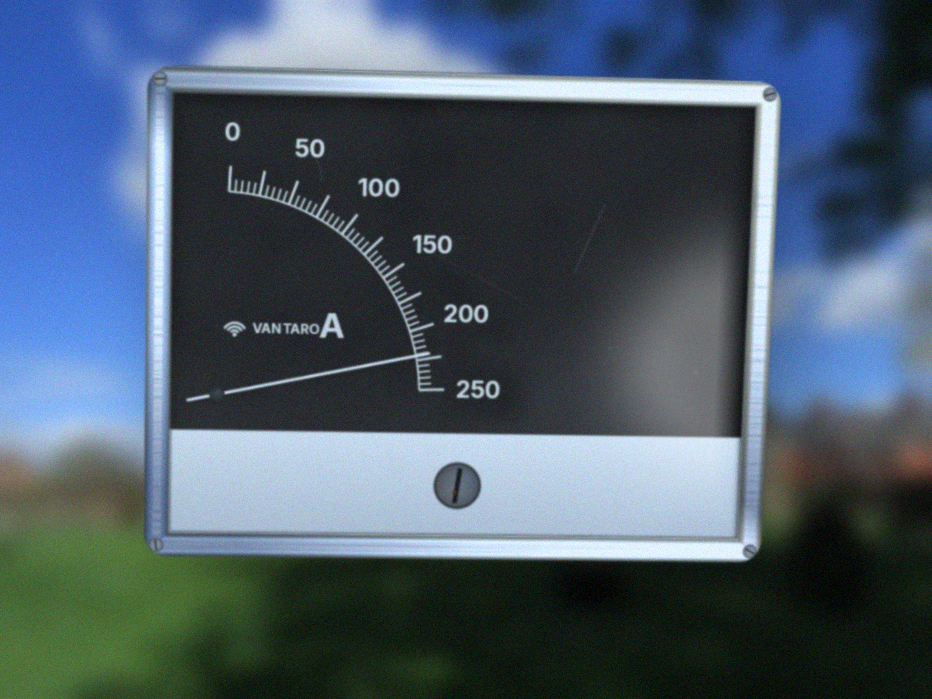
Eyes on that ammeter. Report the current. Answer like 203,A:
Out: 220,A
